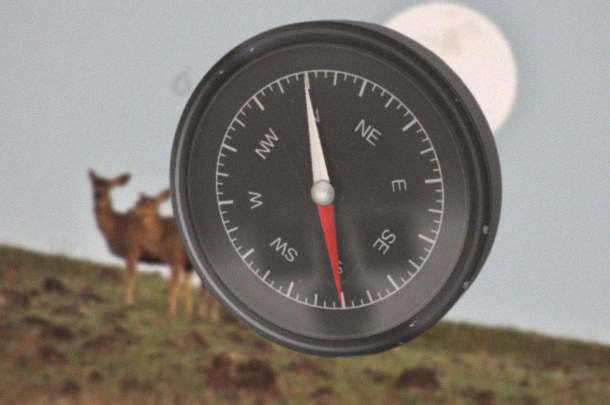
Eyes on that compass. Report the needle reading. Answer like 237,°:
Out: 180,°
